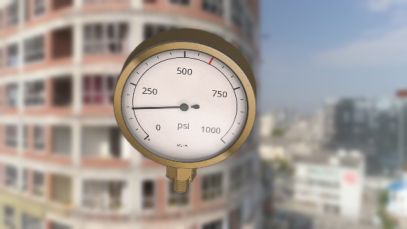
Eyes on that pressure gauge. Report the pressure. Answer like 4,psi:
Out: 150,psi
